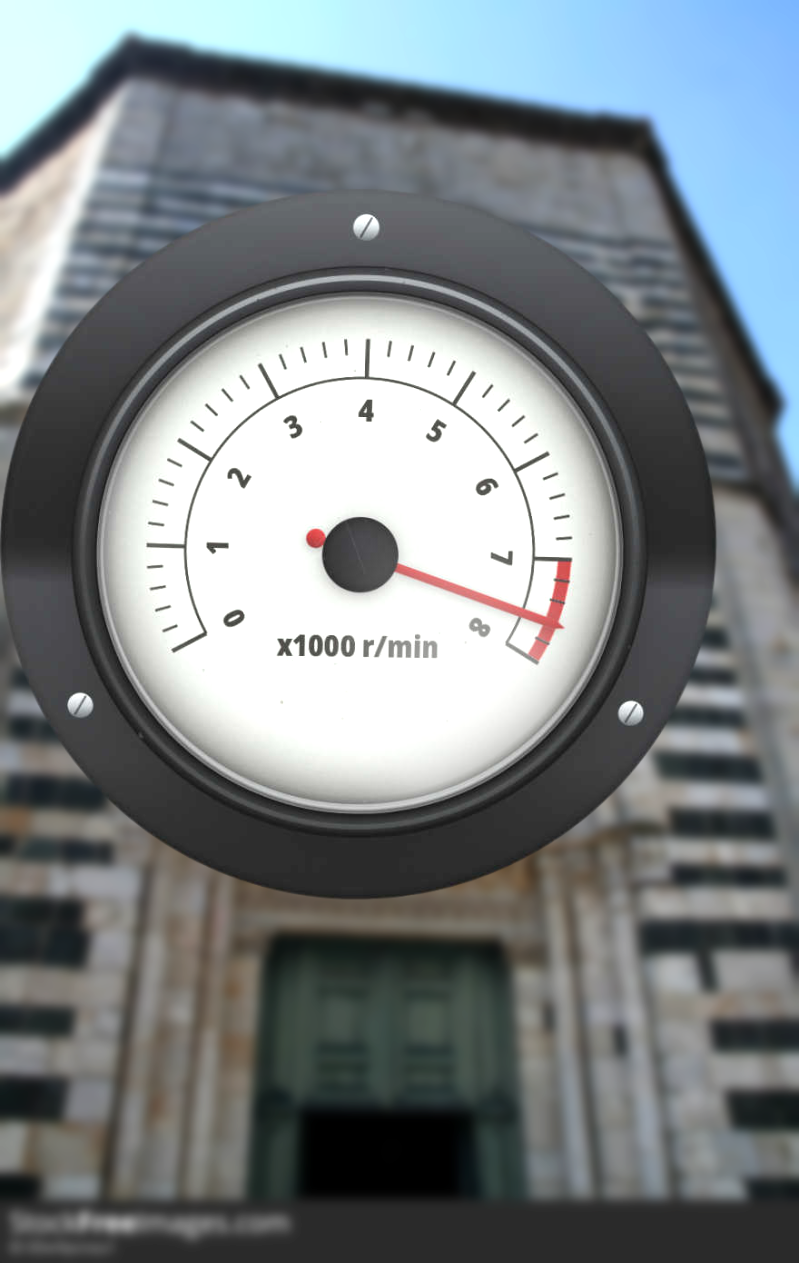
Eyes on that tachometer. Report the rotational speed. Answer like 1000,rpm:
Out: 7600,rpm
